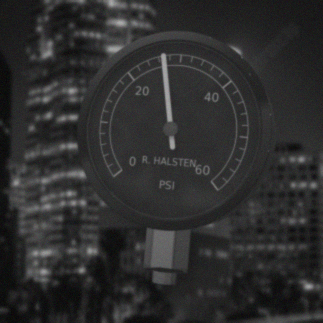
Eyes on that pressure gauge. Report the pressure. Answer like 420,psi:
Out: 27,psi
